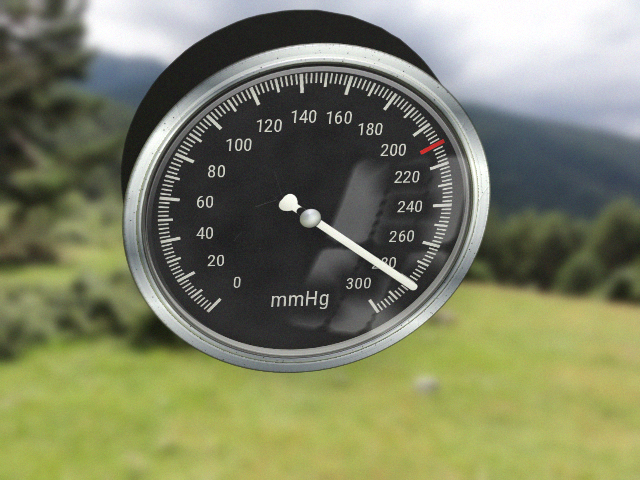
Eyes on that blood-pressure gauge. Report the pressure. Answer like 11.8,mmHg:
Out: 280,mmHg
